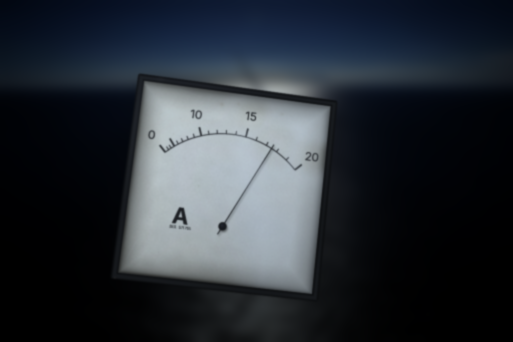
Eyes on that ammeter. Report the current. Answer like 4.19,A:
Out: 17.5,A
